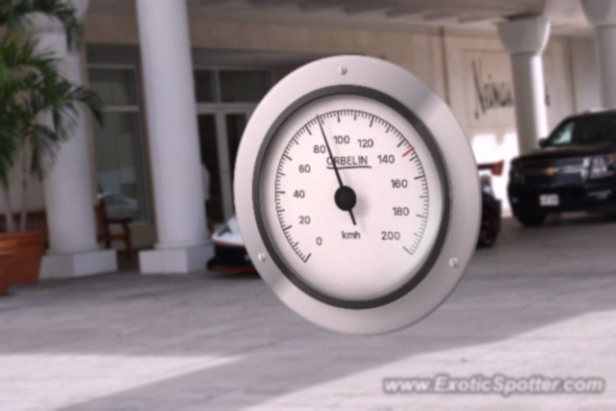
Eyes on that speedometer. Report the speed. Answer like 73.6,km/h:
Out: 90,km/h
